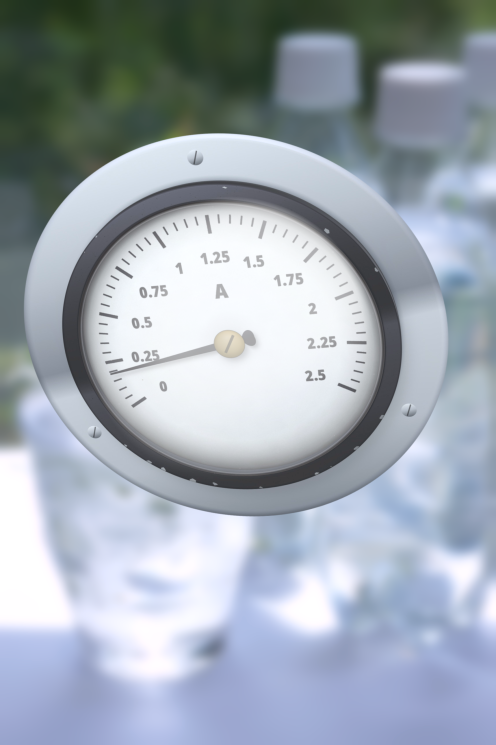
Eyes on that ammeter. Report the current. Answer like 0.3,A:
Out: 0.2,A
